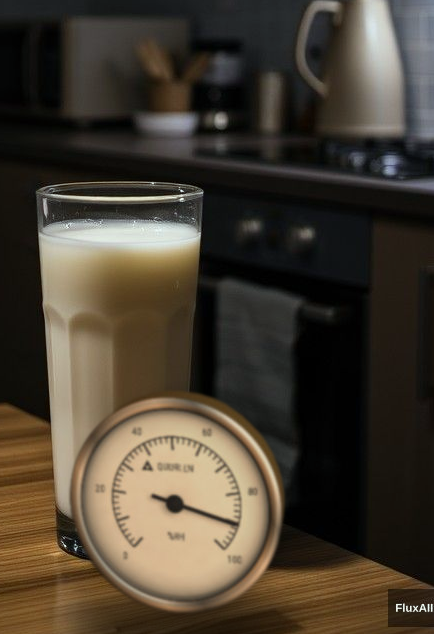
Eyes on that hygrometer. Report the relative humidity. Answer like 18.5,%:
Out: 90,%
